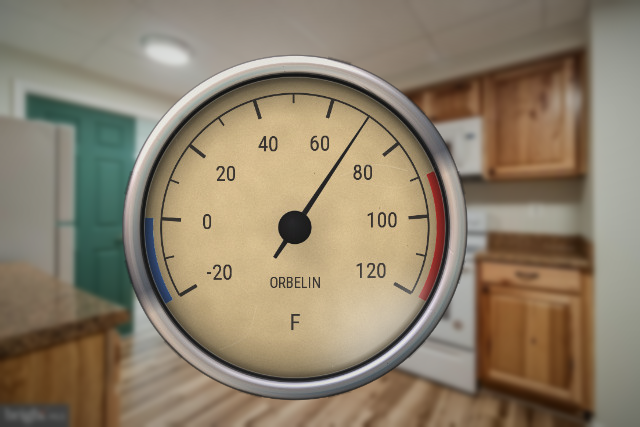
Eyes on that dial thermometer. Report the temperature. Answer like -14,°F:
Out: 70,°F
